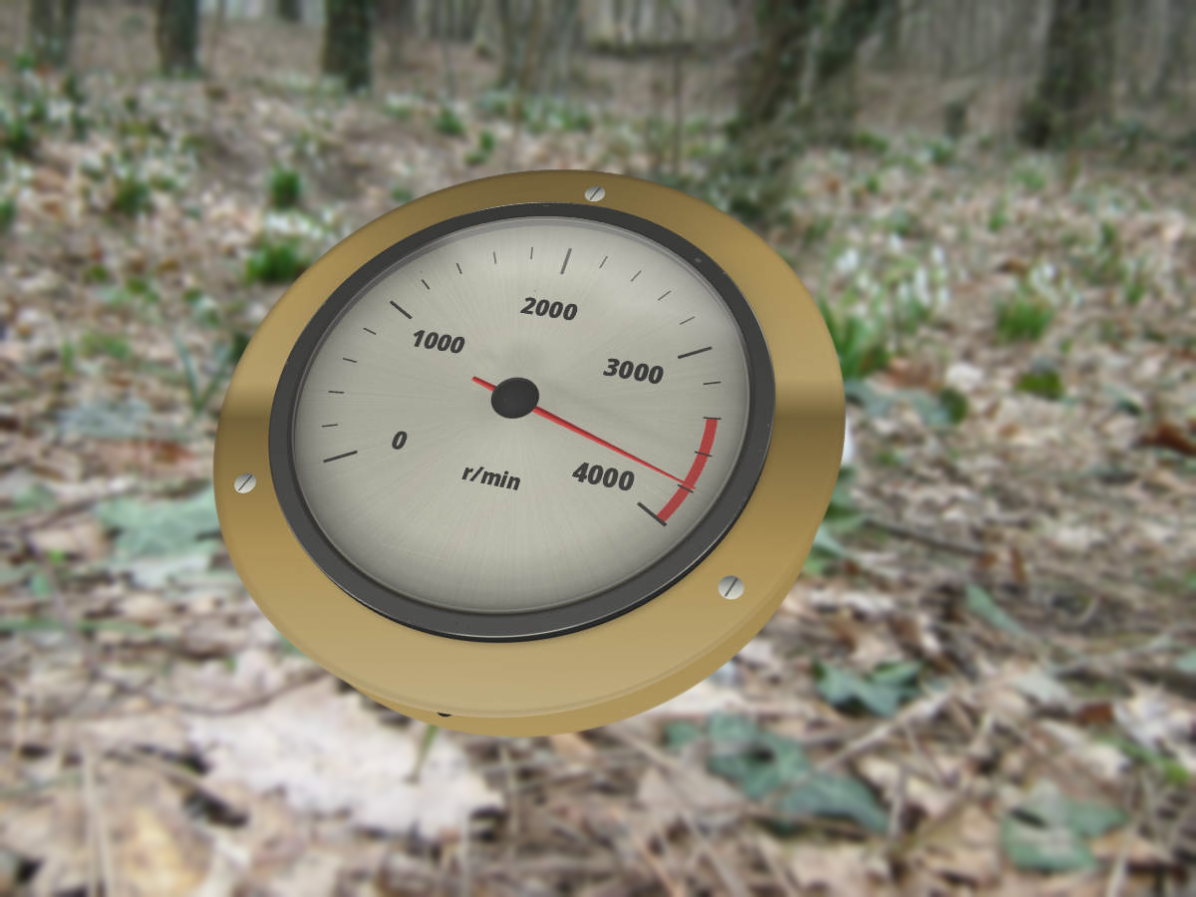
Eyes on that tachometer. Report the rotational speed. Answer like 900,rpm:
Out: 3800,rpm
